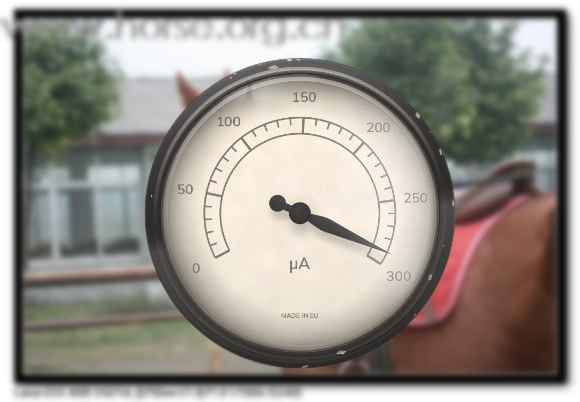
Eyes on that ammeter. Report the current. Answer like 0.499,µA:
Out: 290,µA
